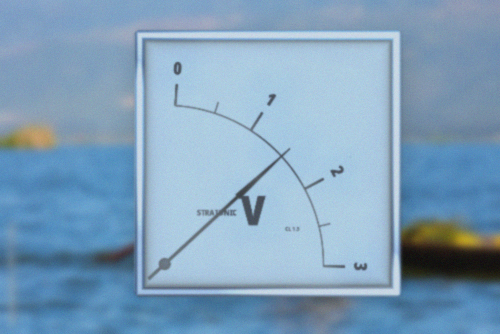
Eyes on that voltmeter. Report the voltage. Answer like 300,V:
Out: 1.5,V
